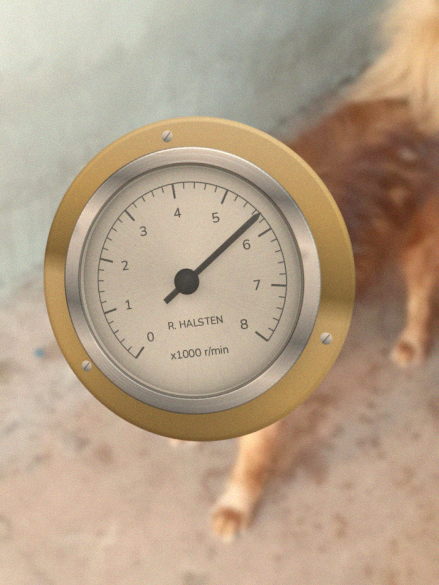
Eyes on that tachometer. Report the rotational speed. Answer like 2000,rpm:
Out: 5700,rpm
